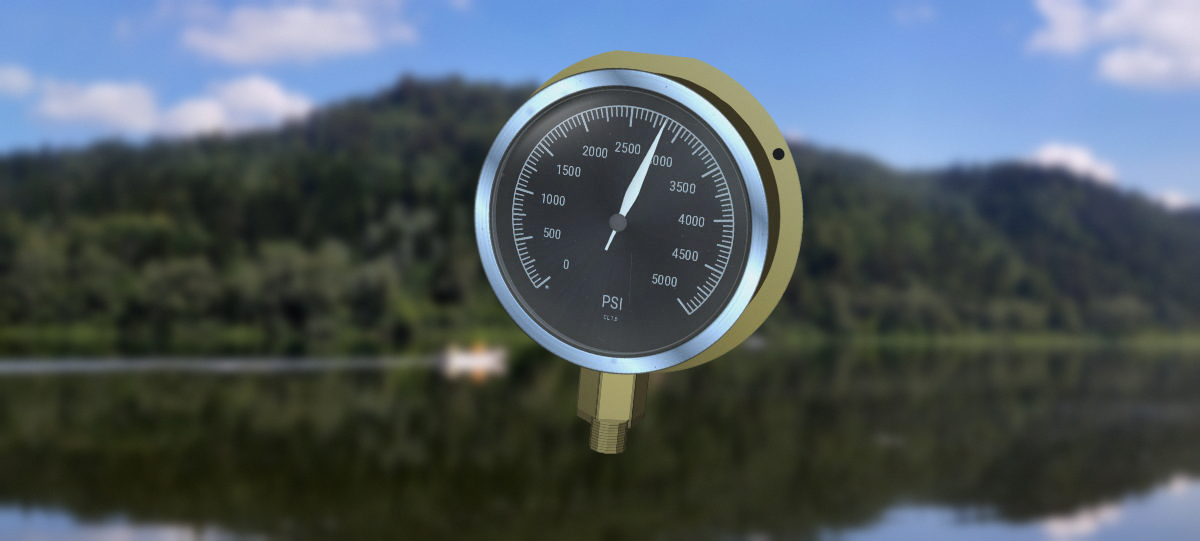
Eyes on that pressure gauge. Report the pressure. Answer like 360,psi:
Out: 2850,psi
